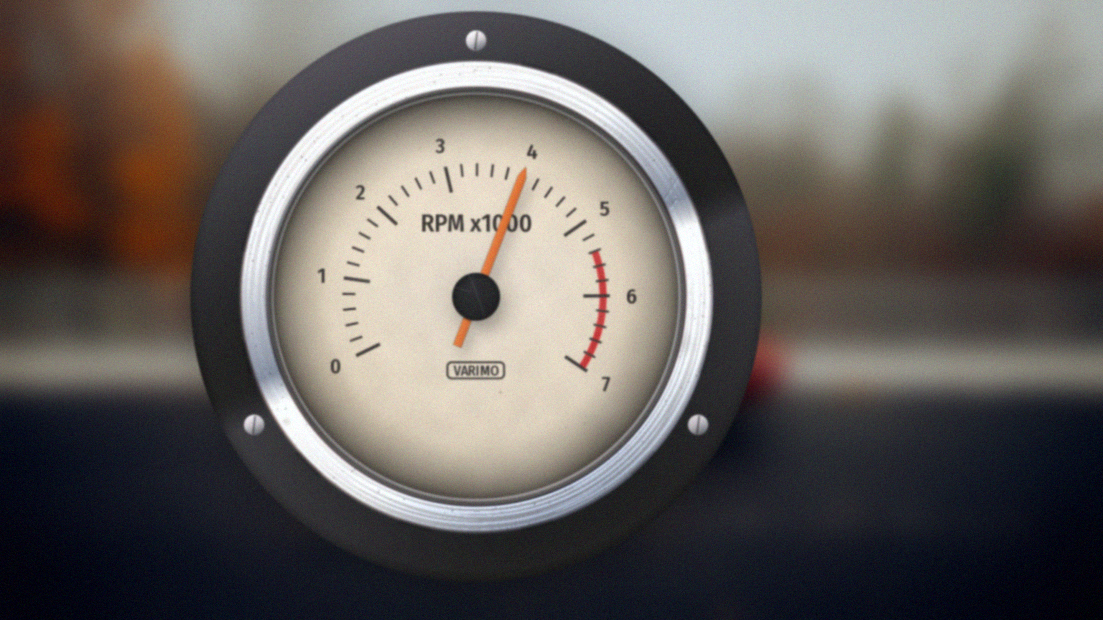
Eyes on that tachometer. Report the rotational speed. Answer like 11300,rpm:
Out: 4000,rpm
